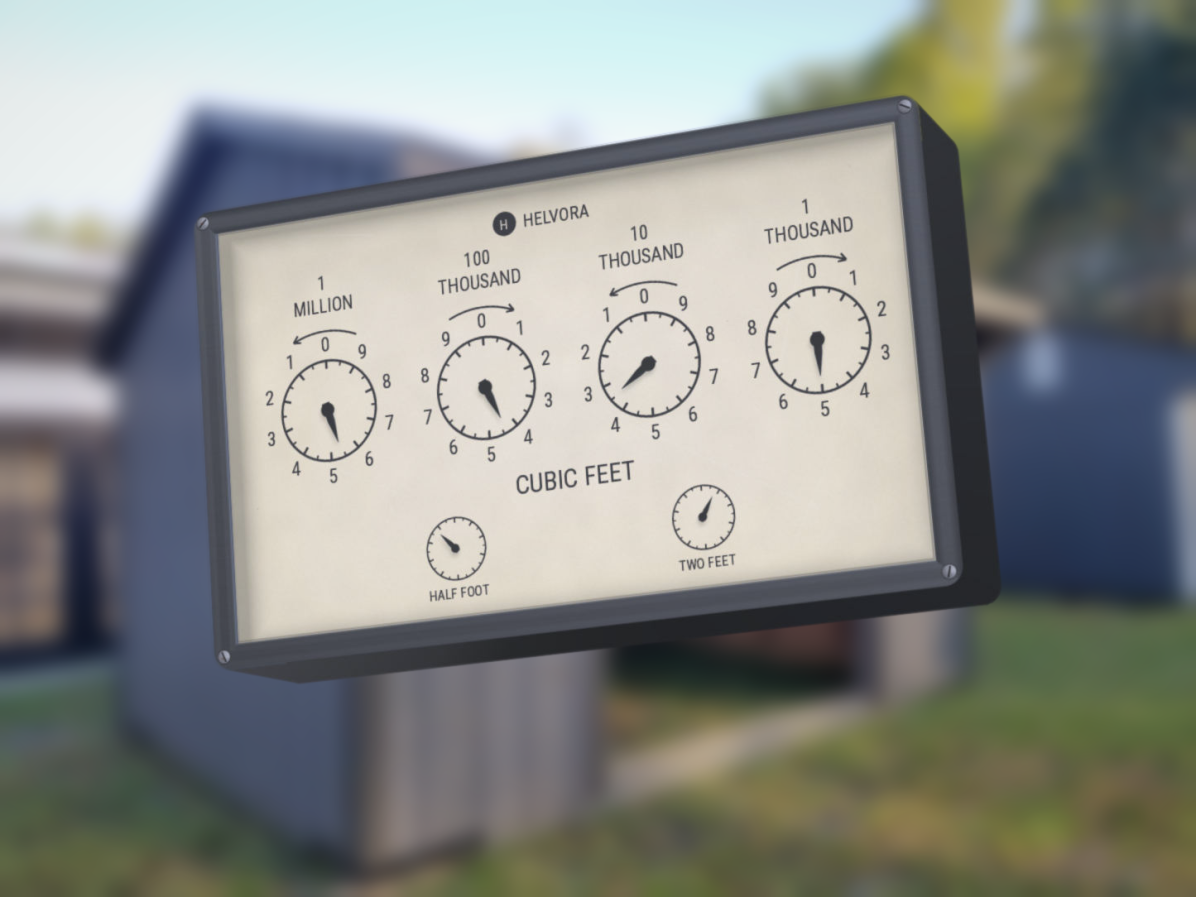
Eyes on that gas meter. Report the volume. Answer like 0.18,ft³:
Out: 543500,ft³
